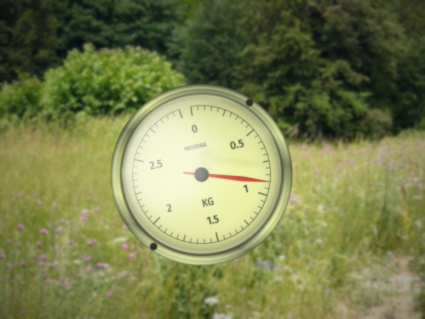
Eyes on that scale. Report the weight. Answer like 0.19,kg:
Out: 0.9,kg
